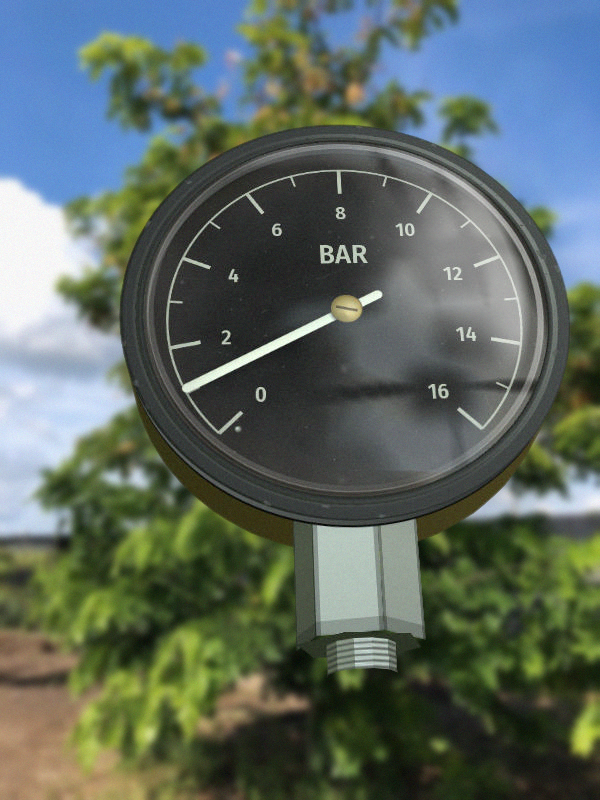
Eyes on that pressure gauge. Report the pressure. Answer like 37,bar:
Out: 1,bar
